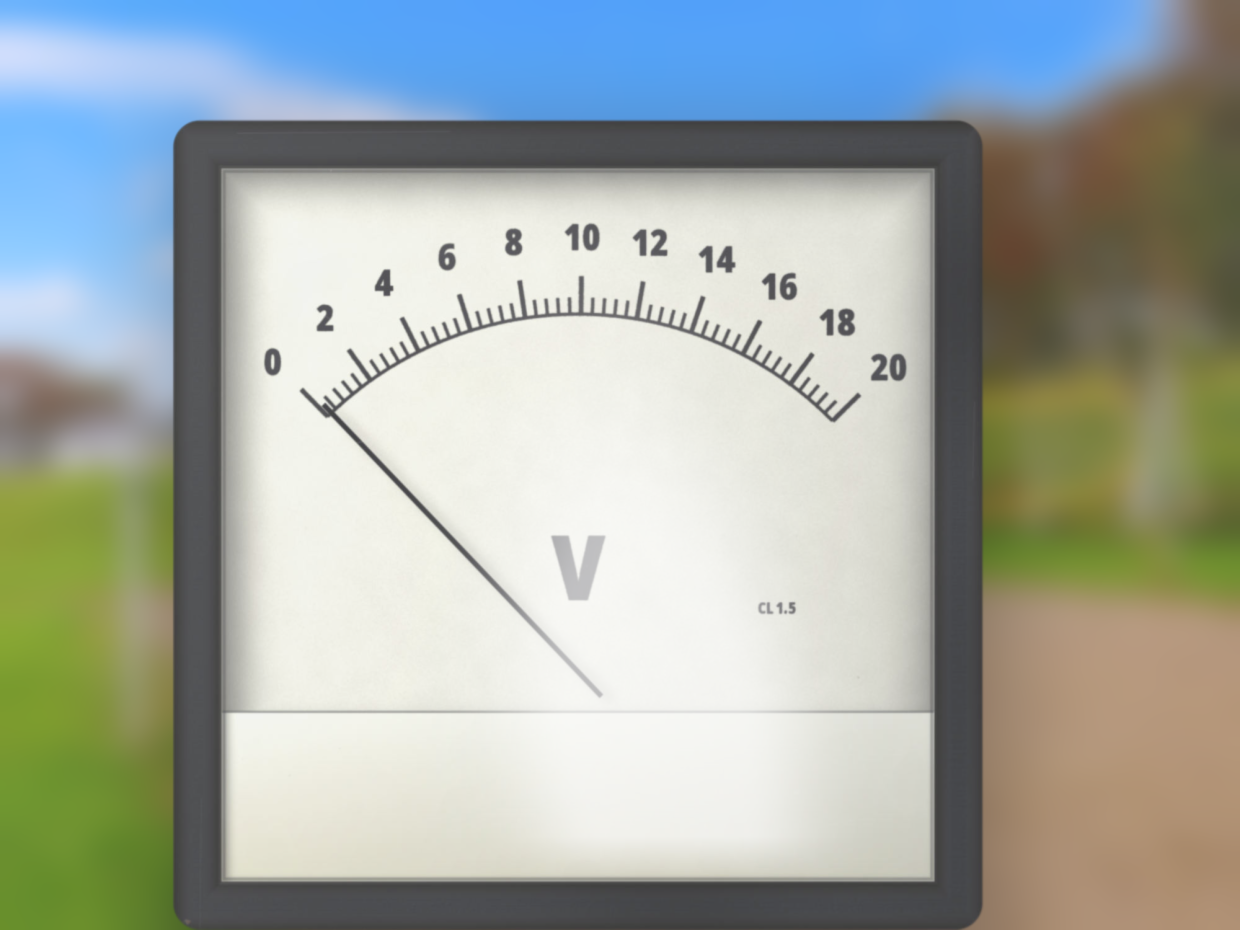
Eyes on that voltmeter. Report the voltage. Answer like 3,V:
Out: 0.2,V
